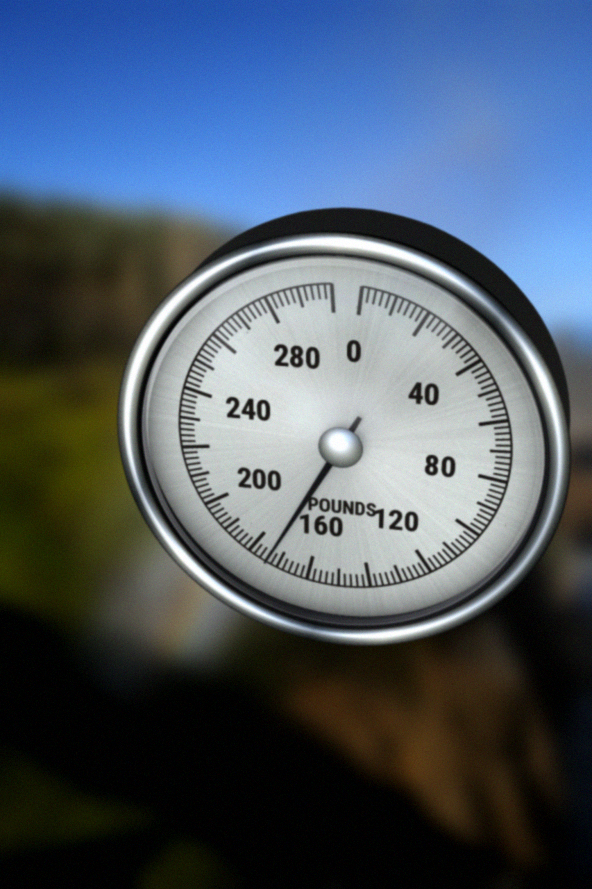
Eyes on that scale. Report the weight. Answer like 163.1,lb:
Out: 174,lb
